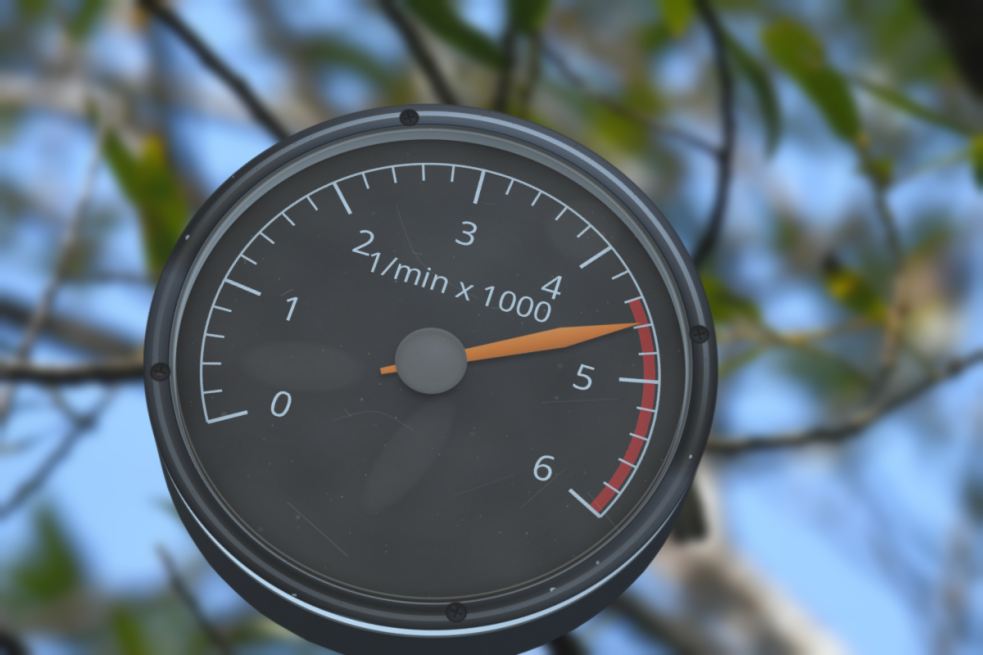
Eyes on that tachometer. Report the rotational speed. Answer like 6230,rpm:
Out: 4600,rpm
